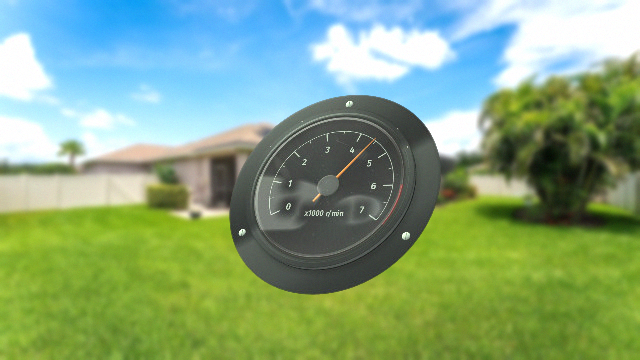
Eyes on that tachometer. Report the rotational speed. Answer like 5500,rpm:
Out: 4500,rpm
